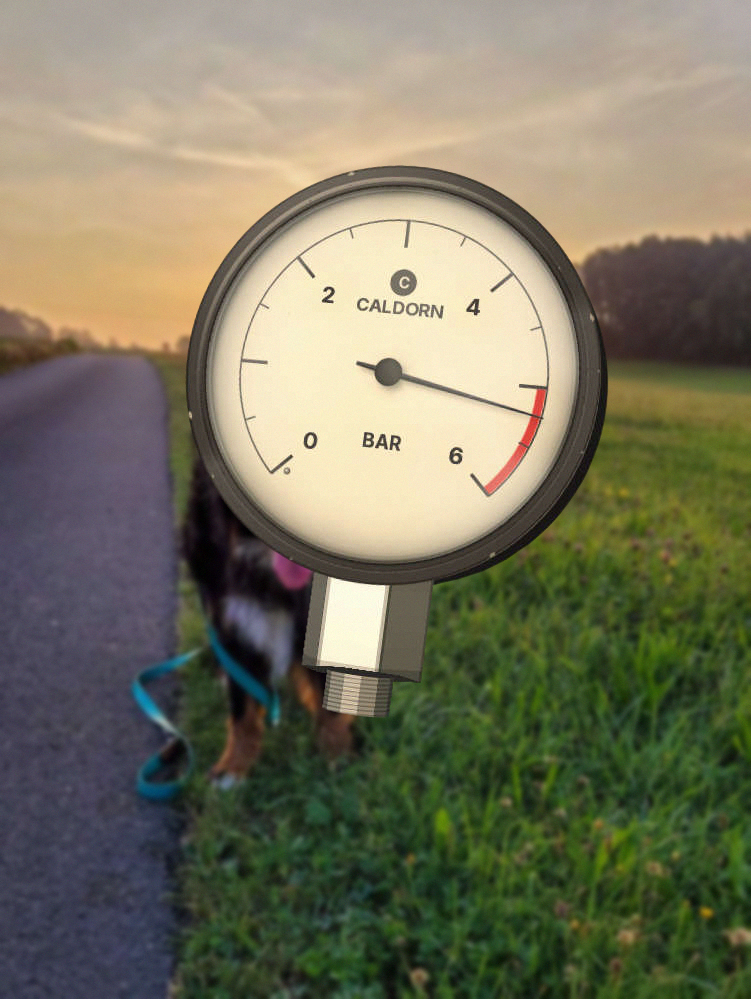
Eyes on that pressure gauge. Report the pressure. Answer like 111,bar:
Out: 5.25,bar
